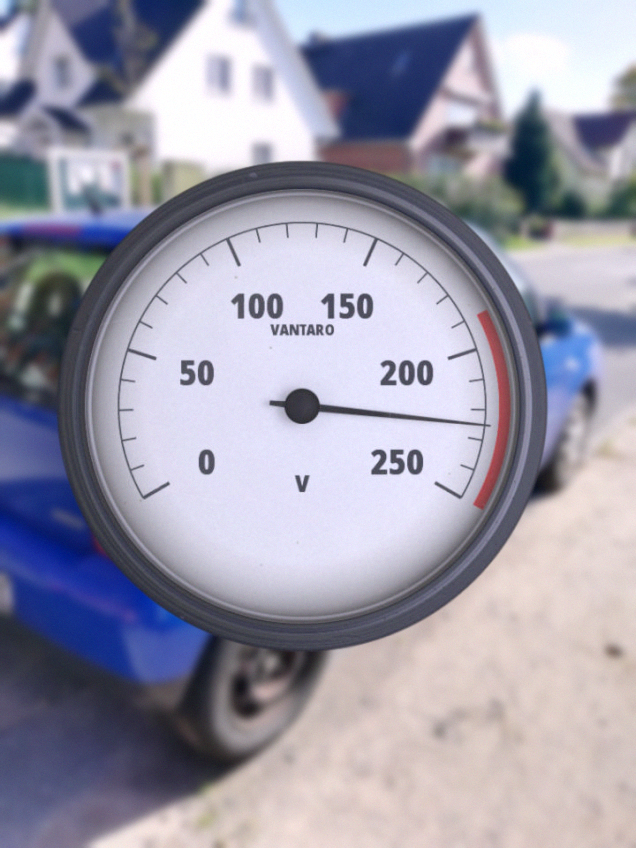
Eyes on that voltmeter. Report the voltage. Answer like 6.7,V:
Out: 225,V
